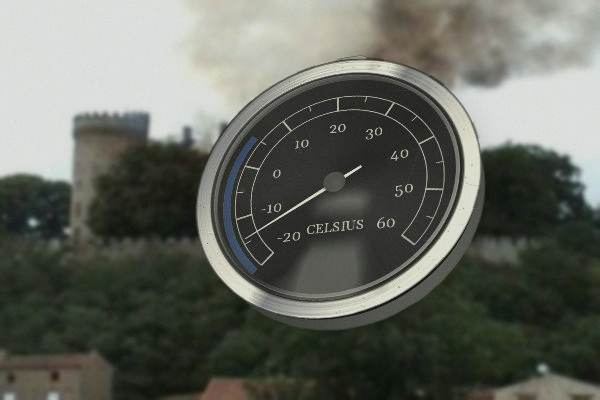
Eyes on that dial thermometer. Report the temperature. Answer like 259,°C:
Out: -15,°C
